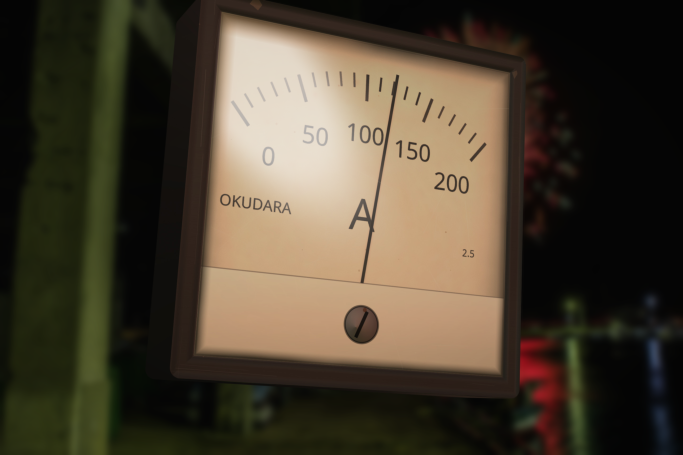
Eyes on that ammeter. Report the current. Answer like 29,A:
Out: 120,A
